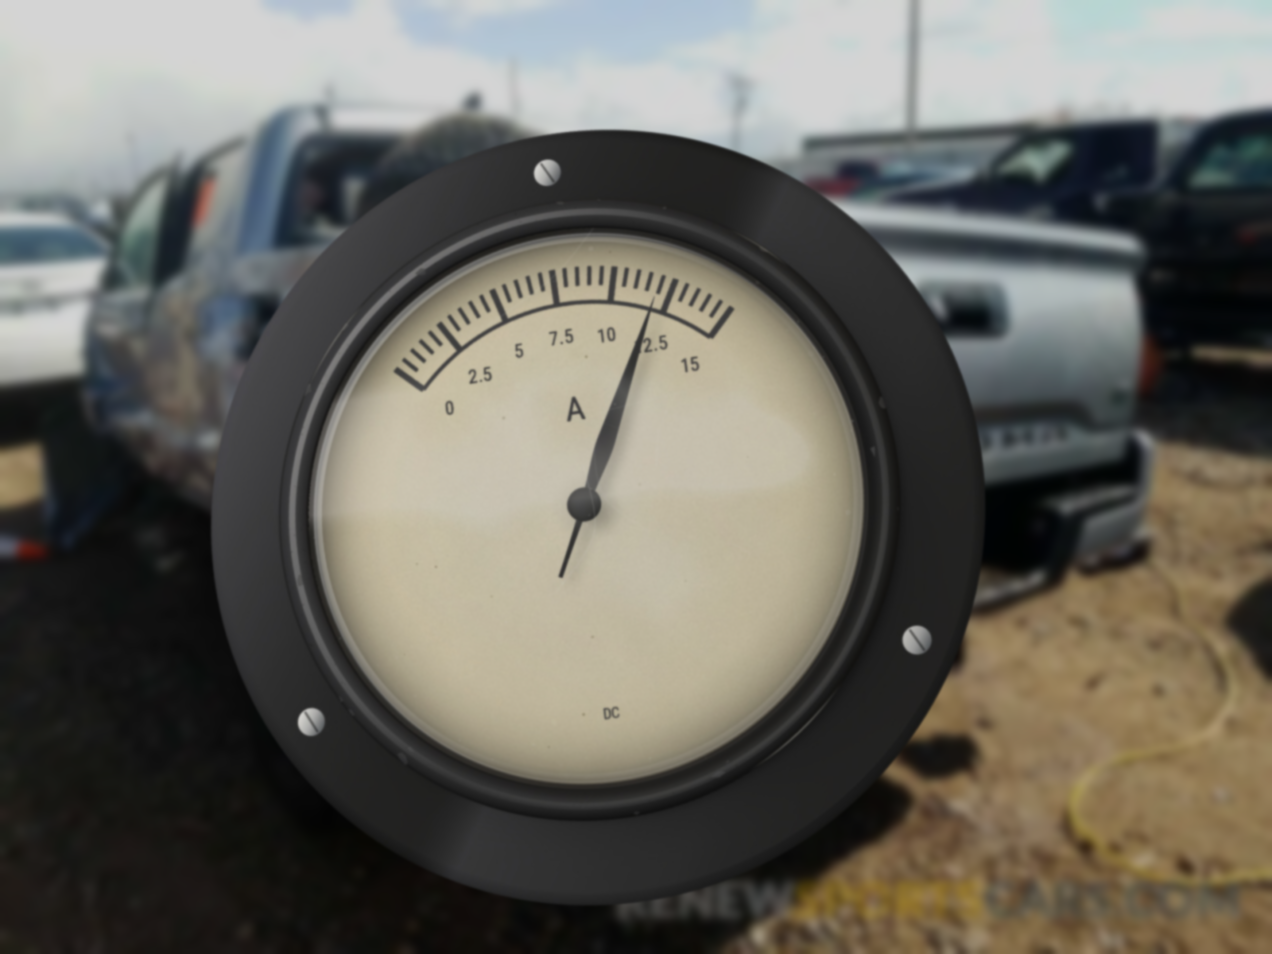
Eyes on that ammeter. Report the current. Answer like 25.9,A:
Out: 12,A
